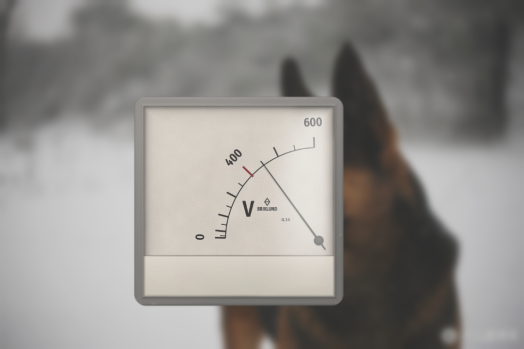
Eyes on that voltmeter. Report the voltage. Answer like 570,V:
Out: 450,V
